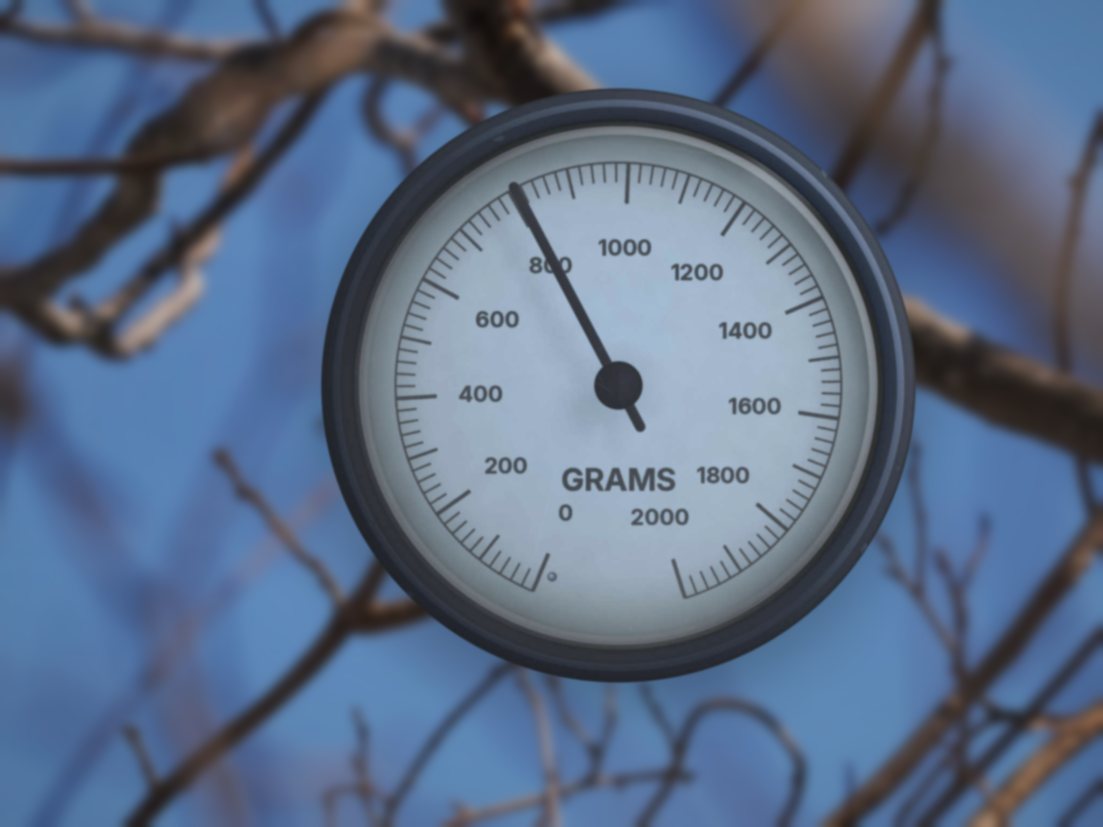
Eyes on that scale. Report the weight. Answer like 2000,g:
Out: 810,g
